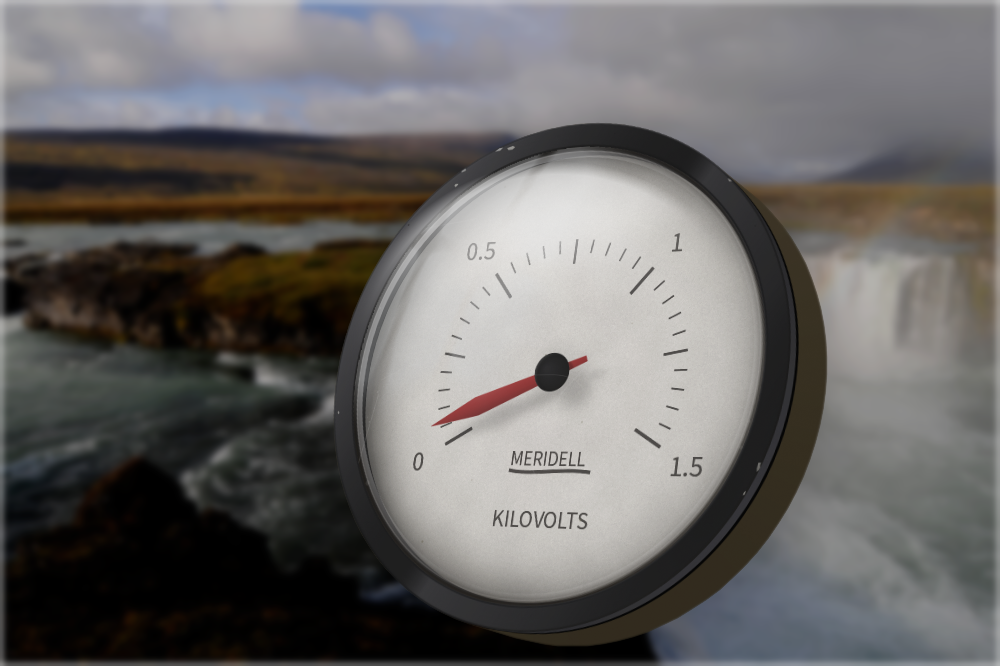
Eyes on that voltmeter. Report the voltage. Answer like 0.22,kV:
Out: 0.05,kV
